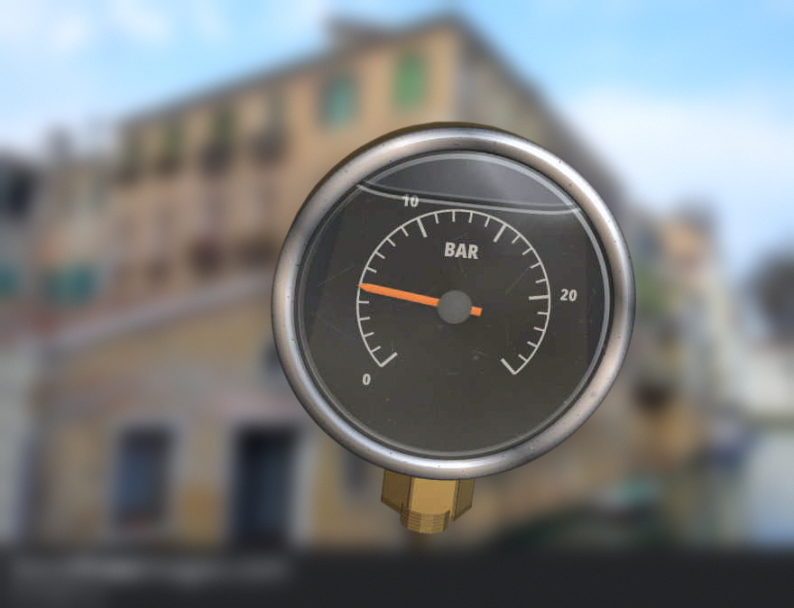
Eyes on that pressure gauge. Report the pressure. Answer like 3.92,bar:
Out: 5,bar
